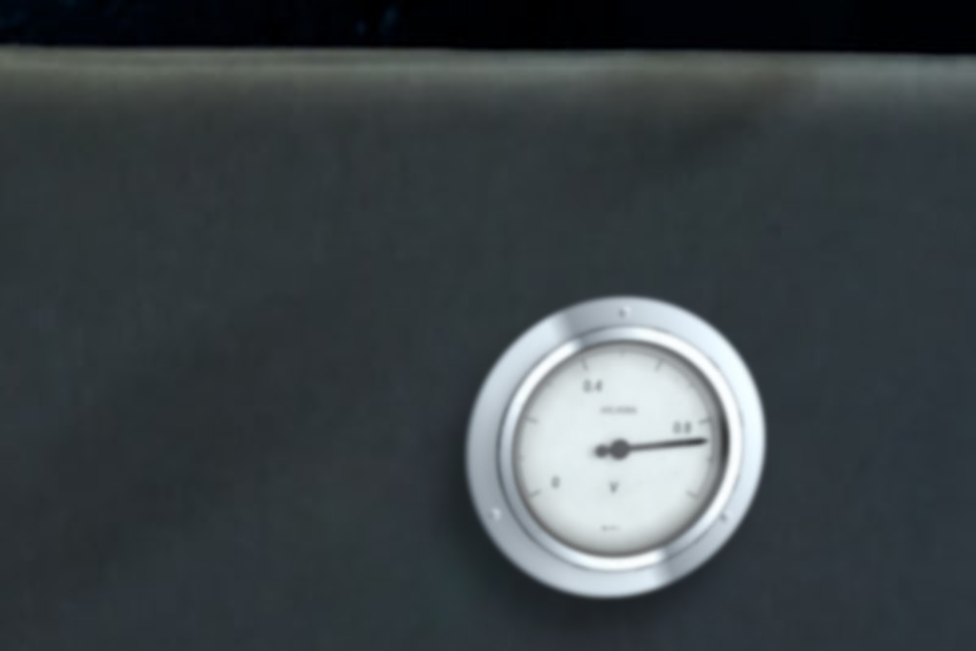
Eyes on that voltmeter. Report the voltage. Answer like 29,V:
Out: 0.85,V
